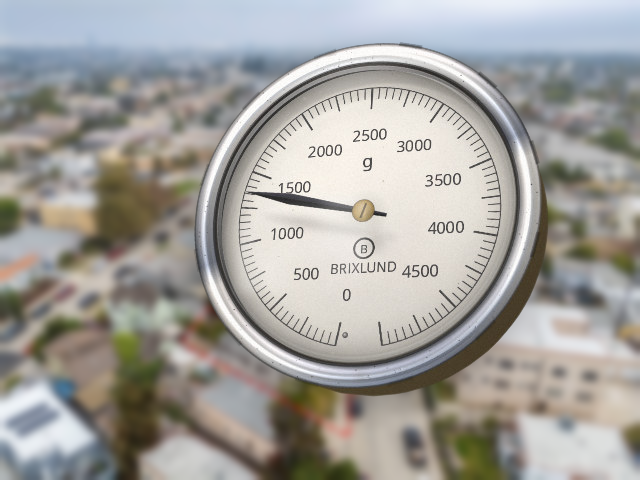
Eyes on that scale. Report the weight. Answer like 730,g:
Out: 1350,g
